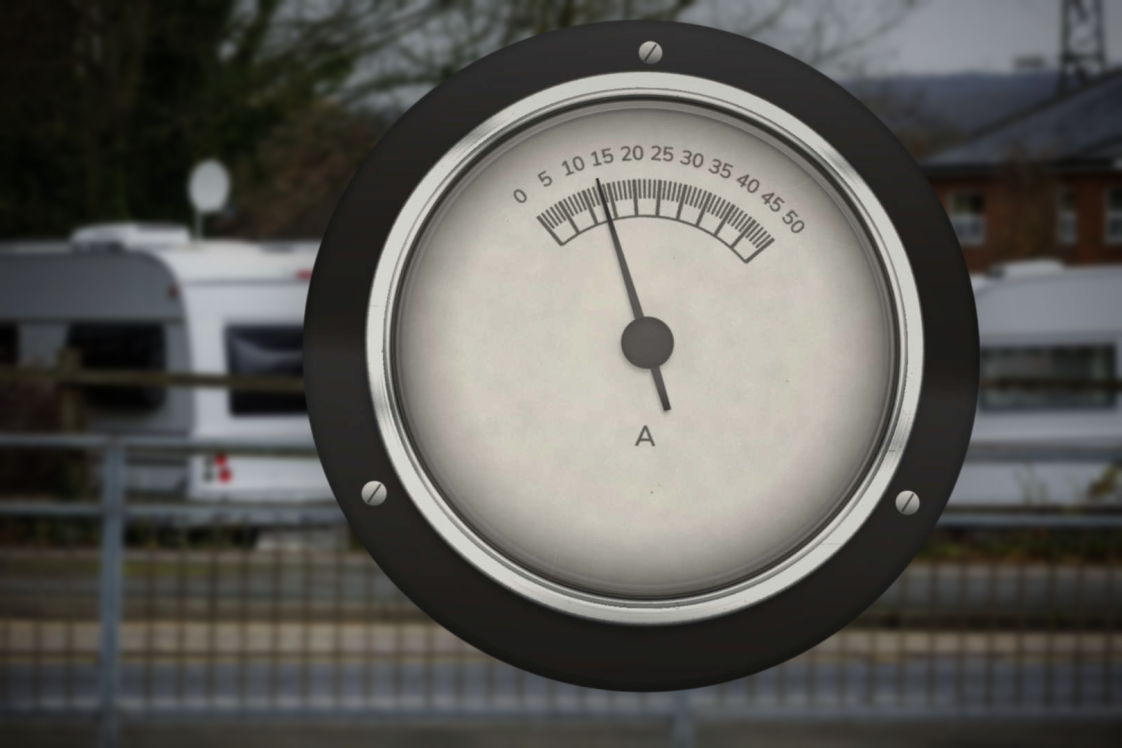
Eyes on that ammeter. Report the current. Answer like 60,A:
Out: 13,A
